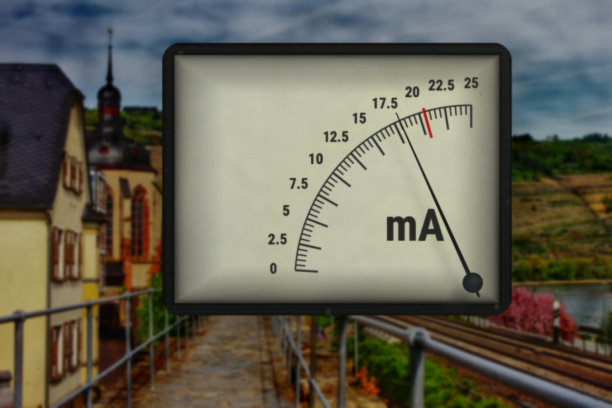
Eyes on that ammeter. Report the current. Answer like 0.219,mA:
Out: 18,mA
